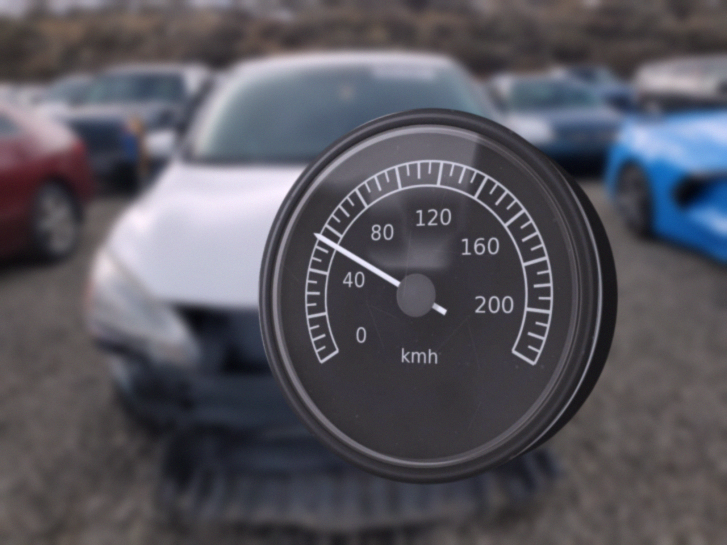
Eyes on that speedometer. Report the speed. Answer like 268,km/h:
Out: 55,km/h
